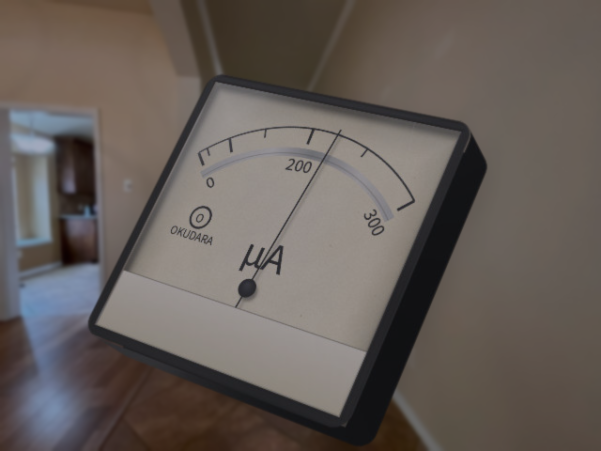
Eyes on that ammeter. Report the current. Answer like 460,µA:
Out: 225,µA
